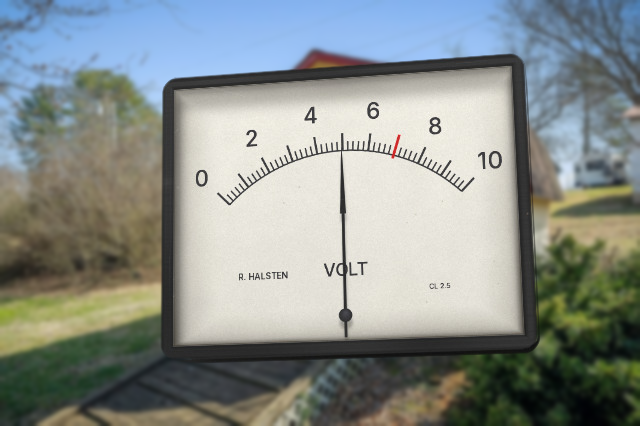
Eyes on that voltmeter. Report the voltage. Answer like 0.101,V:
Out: 5,V
